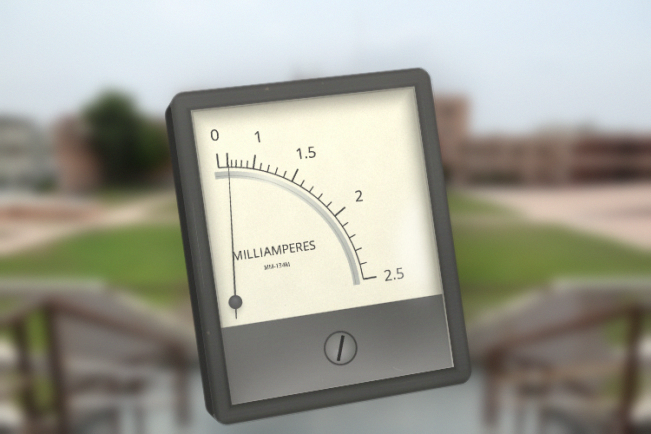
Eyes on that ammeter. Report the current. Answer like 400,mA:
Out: 0.5,mA
